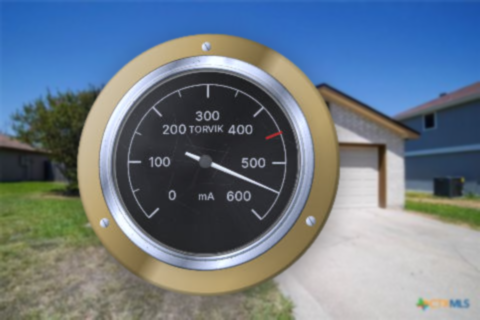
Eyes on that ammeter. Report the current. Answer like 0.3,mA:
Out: 550,mA
